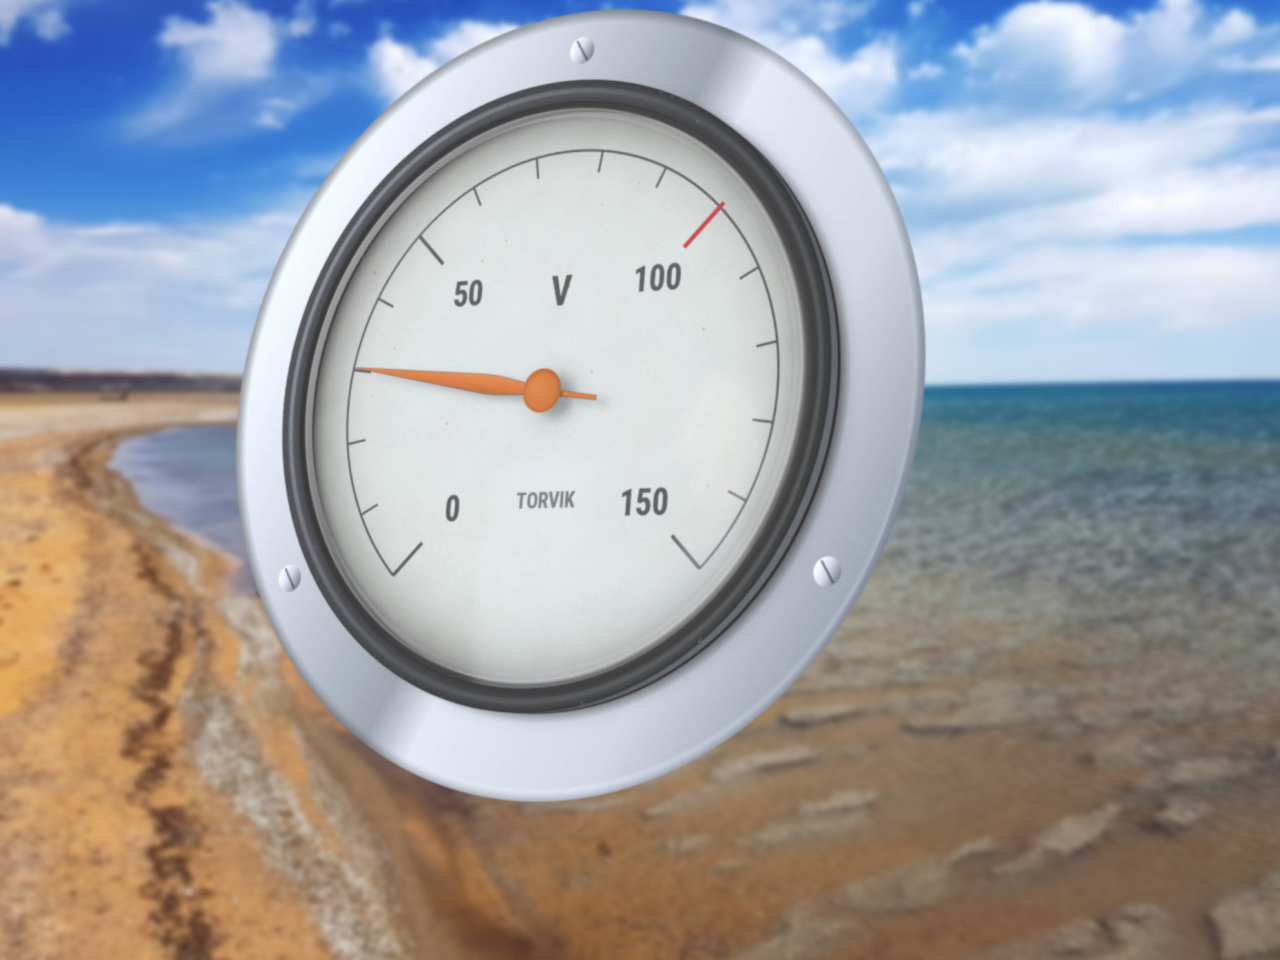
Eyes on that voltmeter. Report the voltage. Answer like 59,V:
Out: 30,V
